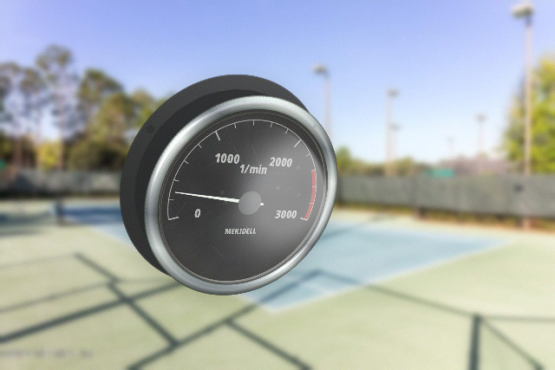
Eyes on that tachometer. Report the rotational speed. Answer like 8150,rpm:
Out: 300,rpm
